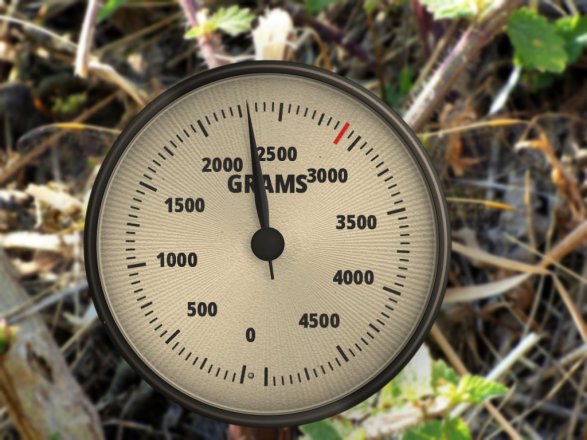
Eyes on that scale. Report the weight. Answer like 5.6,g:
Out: 2300,g
